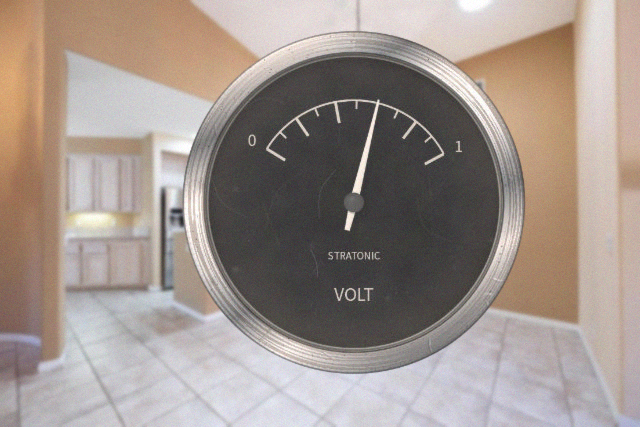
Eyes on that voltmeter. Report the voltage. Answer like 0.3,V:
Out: 0.6,V
